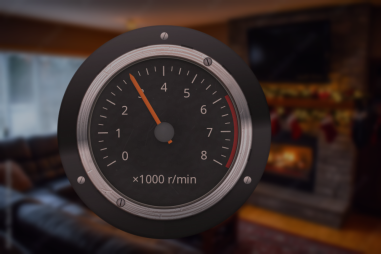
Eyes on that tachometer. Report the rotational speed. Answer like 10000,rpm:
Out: 3000,rpm
